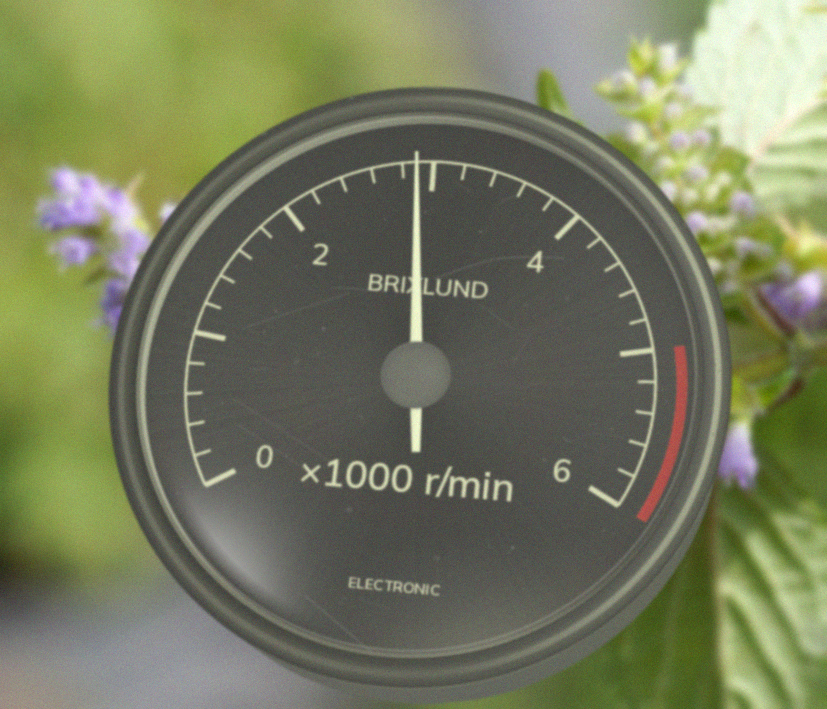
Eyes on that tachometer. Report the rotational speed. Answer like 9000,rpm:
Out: 2900,rpm
